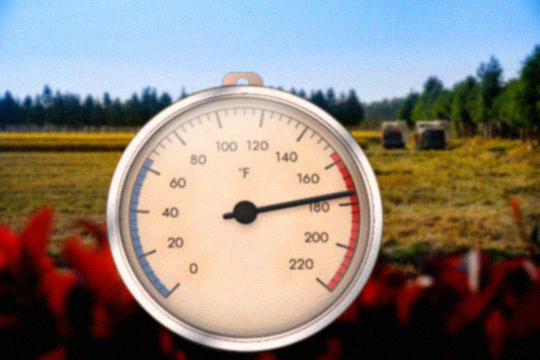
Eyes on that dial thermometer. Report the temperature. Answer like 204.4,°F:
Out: 176,°F
